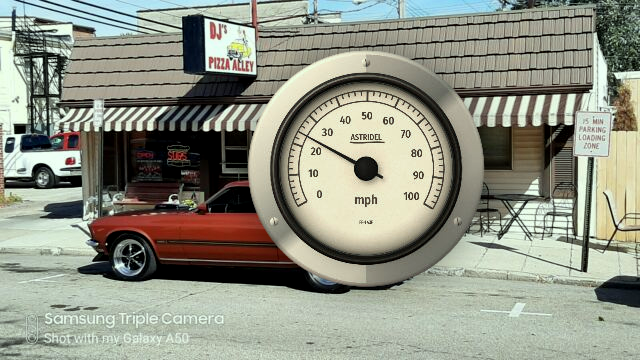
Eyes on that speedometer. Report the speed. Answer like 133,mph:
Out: 24,mph
